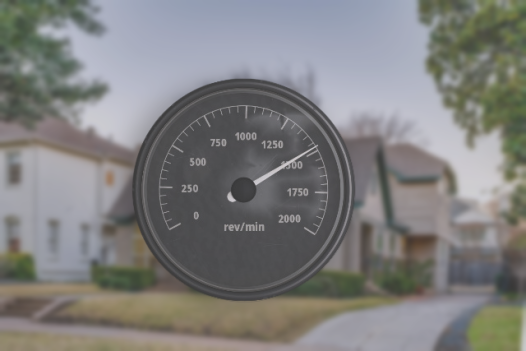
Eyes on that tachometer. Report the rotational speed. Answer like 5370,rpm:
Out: 1475,rpm
